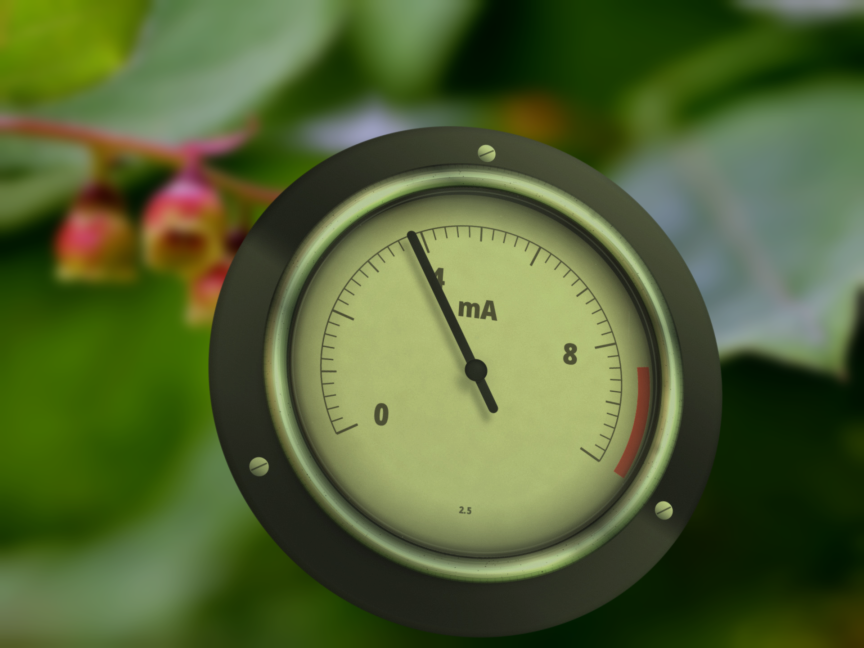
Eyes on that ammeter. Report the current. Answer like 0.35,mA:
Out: 3.8,mA
